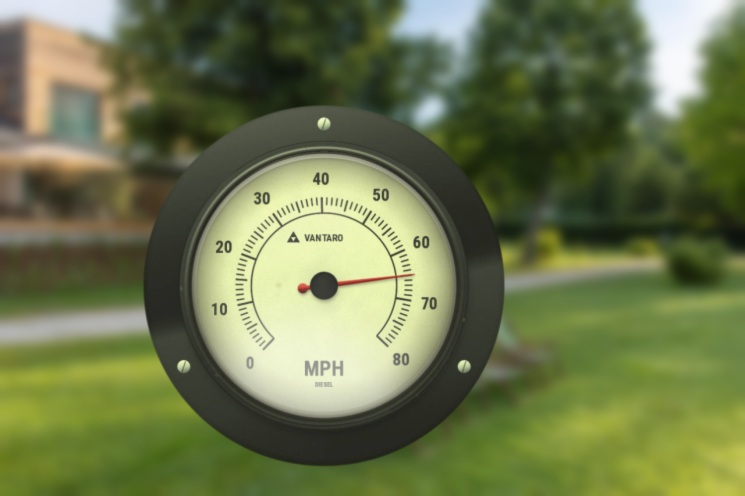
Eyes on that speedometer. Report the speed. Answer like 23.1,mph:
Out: 65,mph
